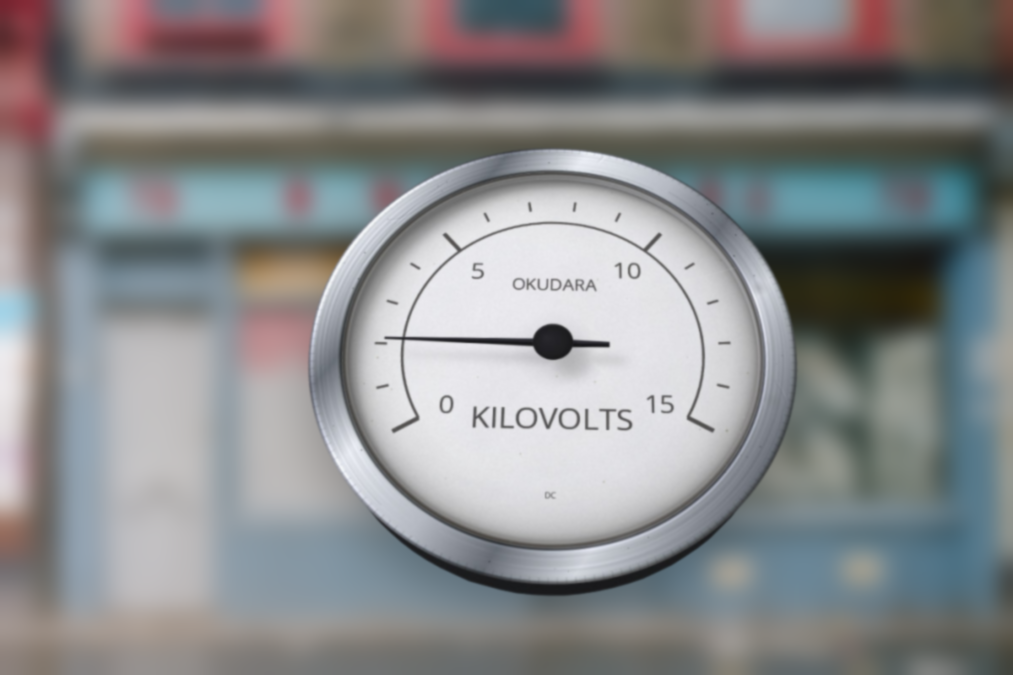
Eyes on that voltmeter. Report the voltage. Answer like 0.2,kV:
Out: 2,kV
